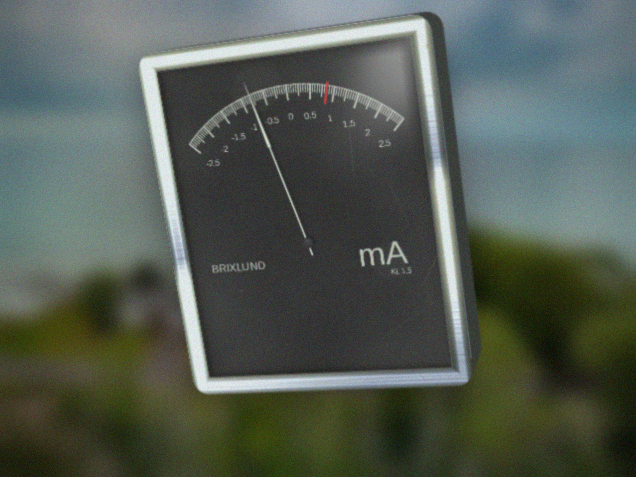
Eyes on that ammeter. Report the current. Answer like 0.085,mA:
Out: -0.75,mA
